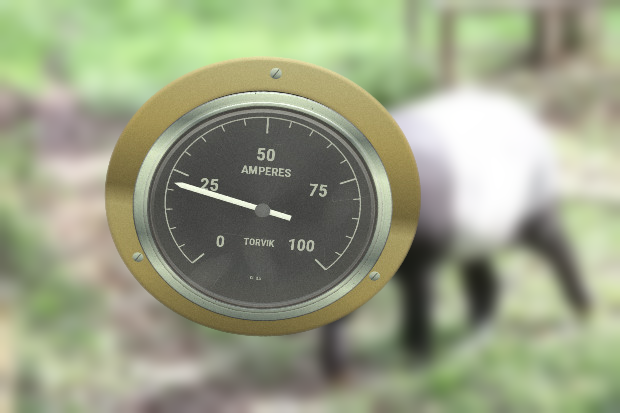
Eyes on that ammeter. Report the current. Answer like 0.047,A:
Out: 22.5,A
